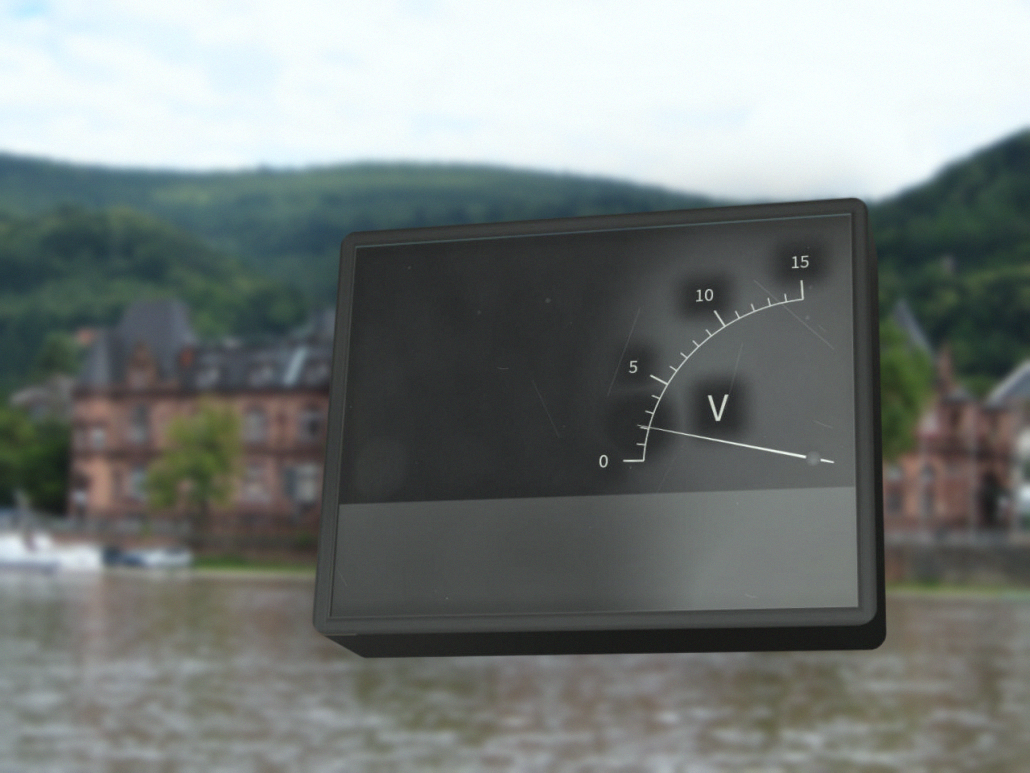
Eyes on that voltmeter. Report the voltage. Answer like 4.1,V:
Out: 2,V
